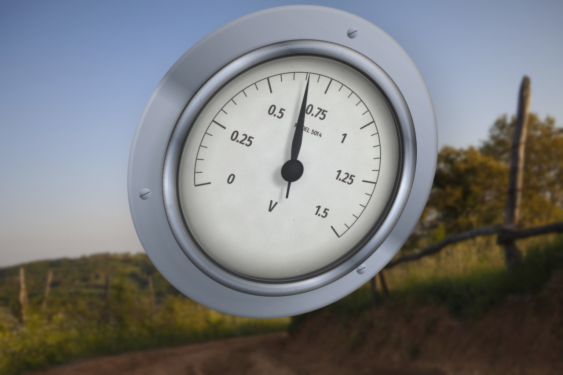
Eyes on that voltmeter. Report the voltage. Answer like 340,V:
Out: 0.65,V
